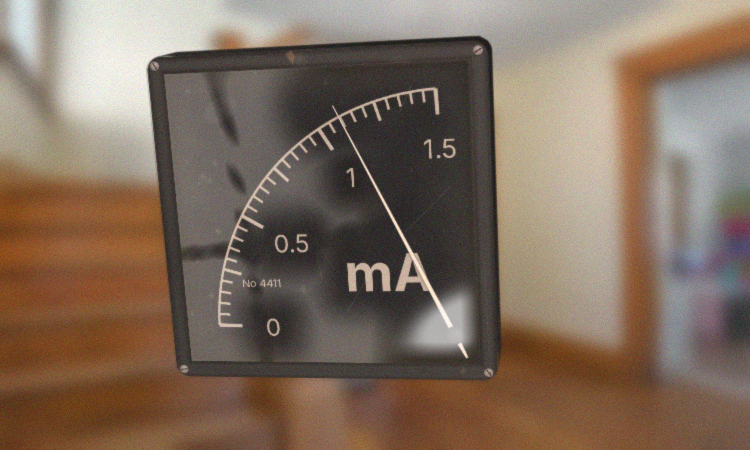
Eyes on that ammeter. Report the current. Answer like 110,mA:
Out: 1.1,mA
